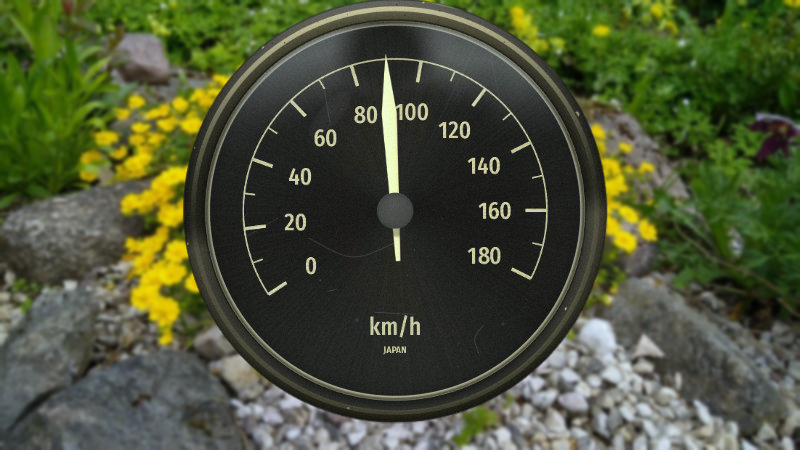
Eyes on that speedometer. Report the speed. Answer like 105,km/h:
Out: 90,km/h
